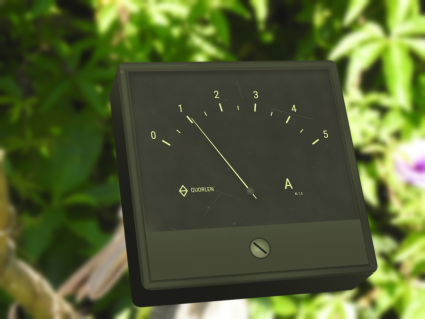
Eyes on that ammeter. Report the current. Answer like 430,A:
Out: 1,A
